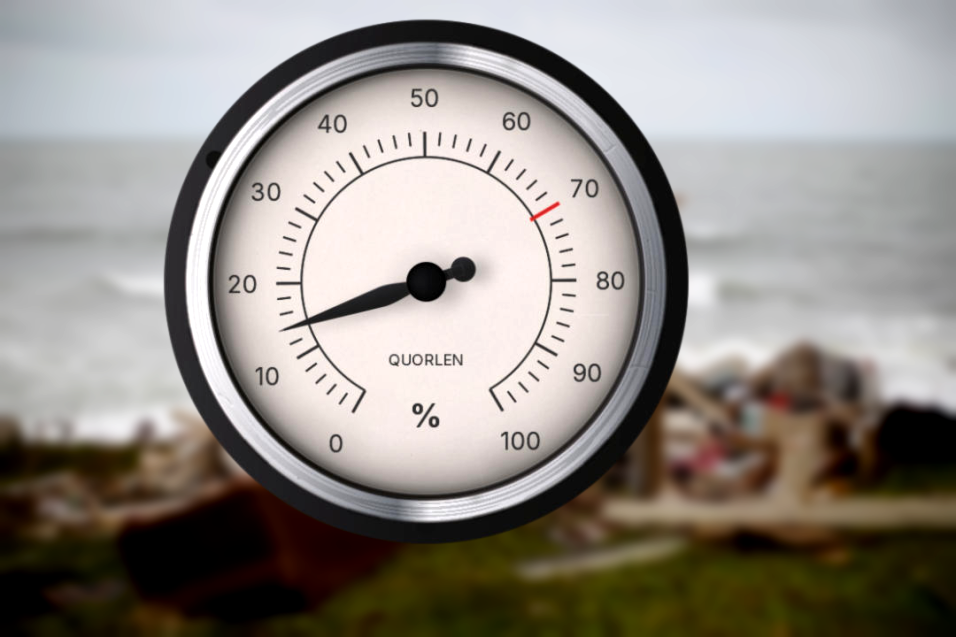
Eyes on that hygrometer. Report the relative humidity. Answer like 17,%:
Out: 14,%
